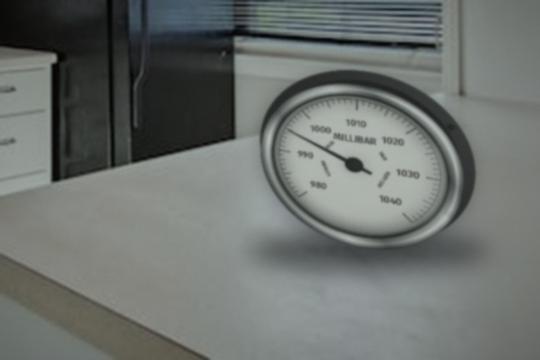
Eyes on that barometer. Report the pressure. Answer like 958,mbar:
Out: 995,mbar
